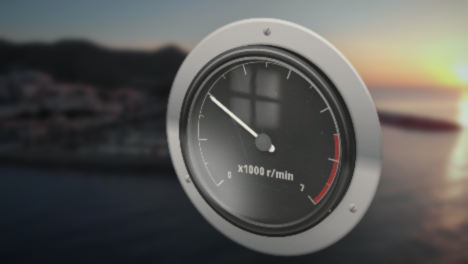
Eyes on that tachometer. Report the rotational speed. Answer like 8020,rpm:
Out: 2000,rpm
